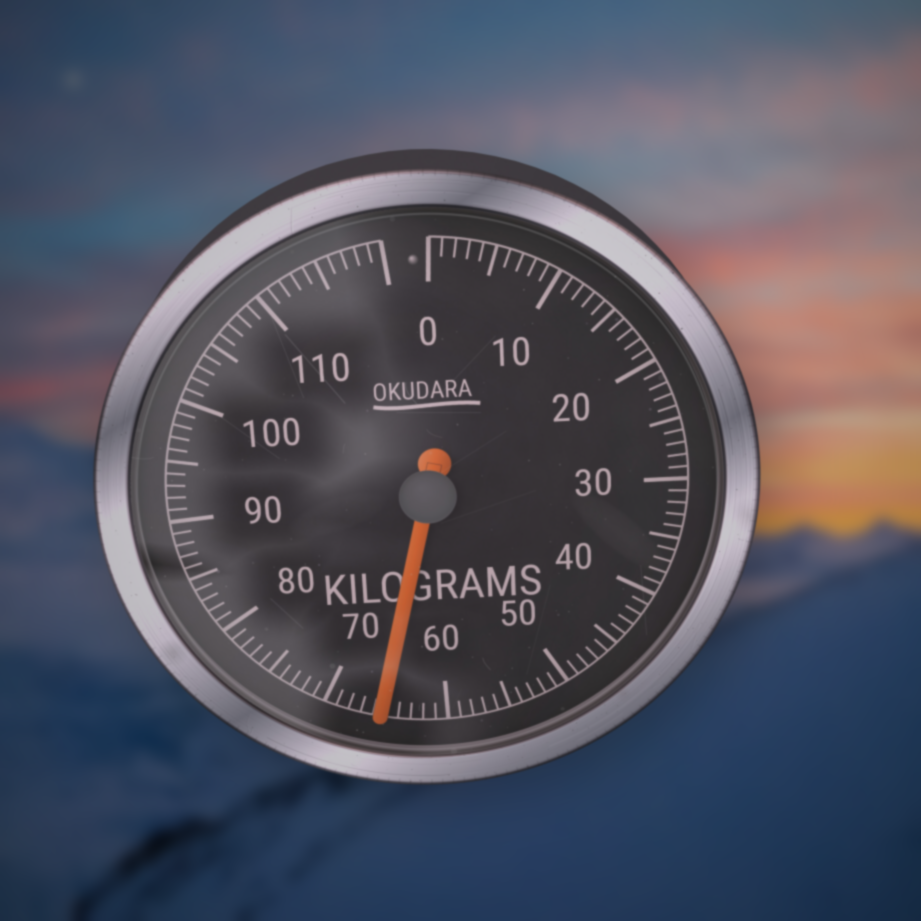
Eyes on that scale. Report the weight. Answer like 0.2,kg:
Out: 65.5,kg
